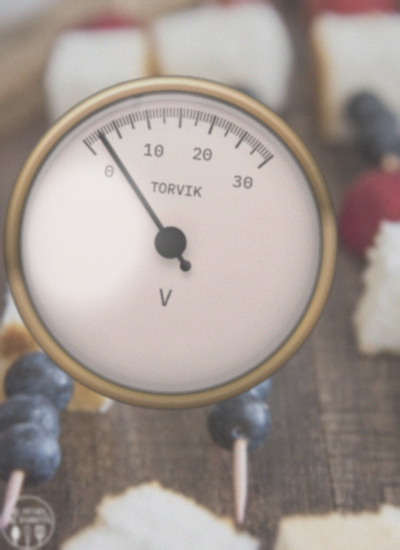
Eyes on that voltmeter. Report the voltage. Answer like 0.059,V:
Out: 2.5,V
